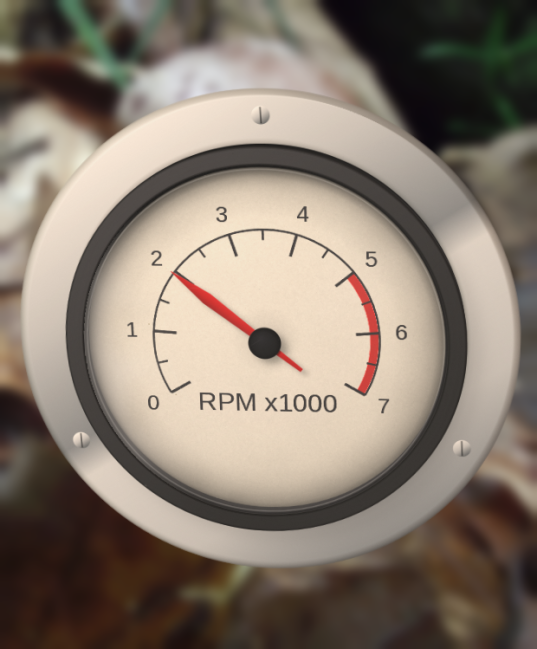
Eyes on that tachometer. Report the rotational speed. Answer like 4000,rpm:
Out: 2000,rpm
